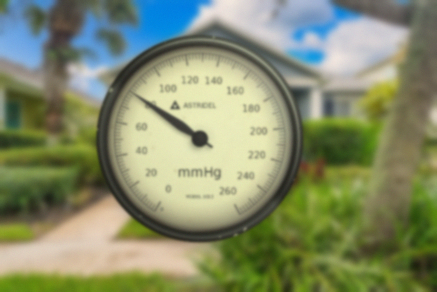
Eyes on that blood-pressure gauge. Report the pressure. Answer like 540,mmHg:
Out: 80,mmHg
